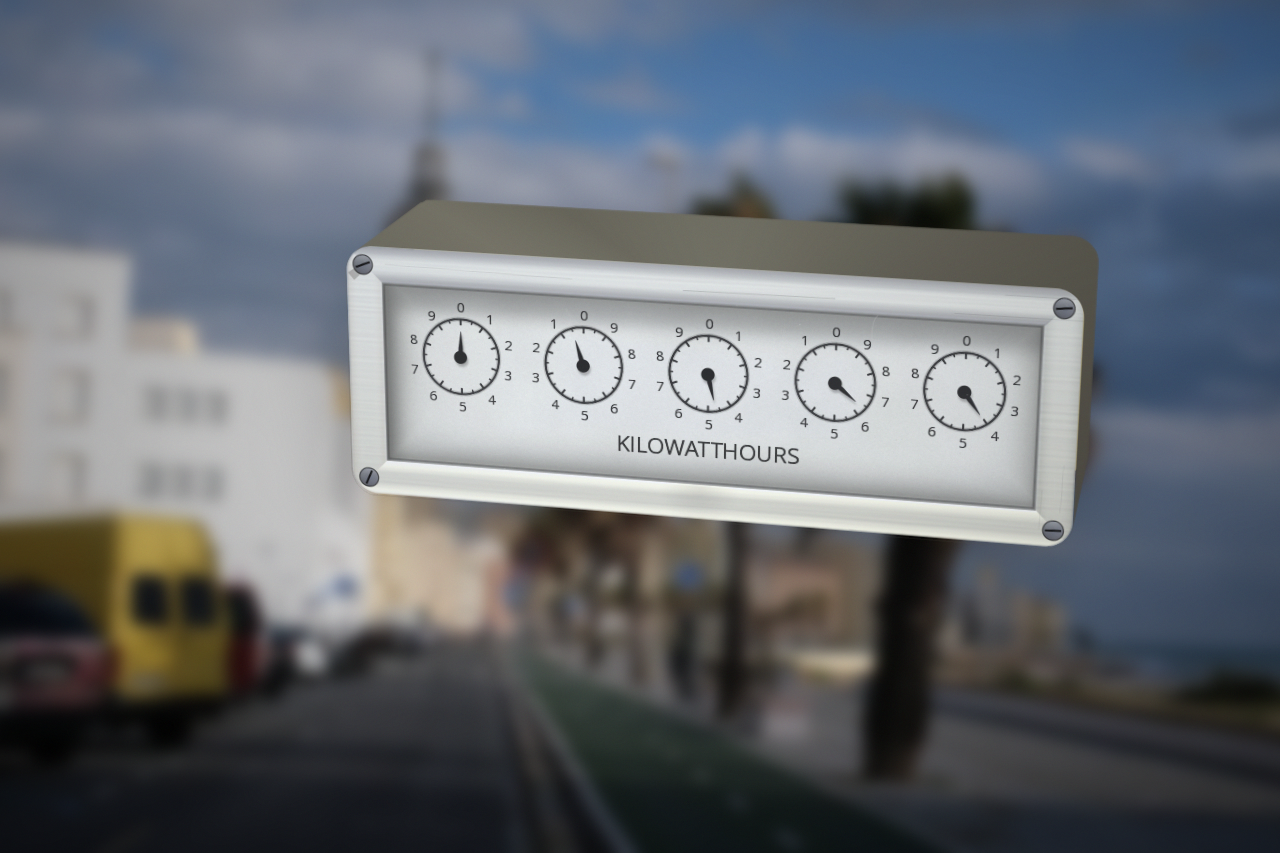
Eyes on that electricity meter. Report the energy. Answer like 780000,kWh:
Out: 464,kWh
